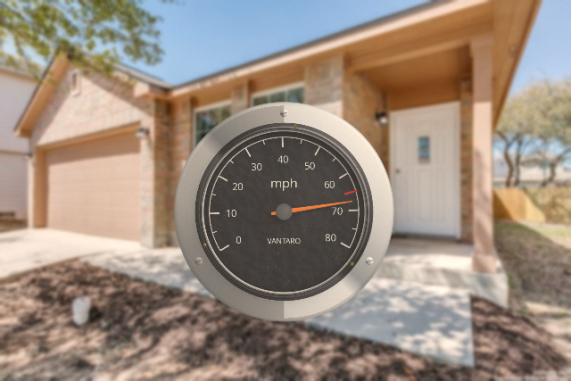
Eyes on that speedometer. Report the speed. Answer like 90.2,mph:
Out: 67.5,mph
